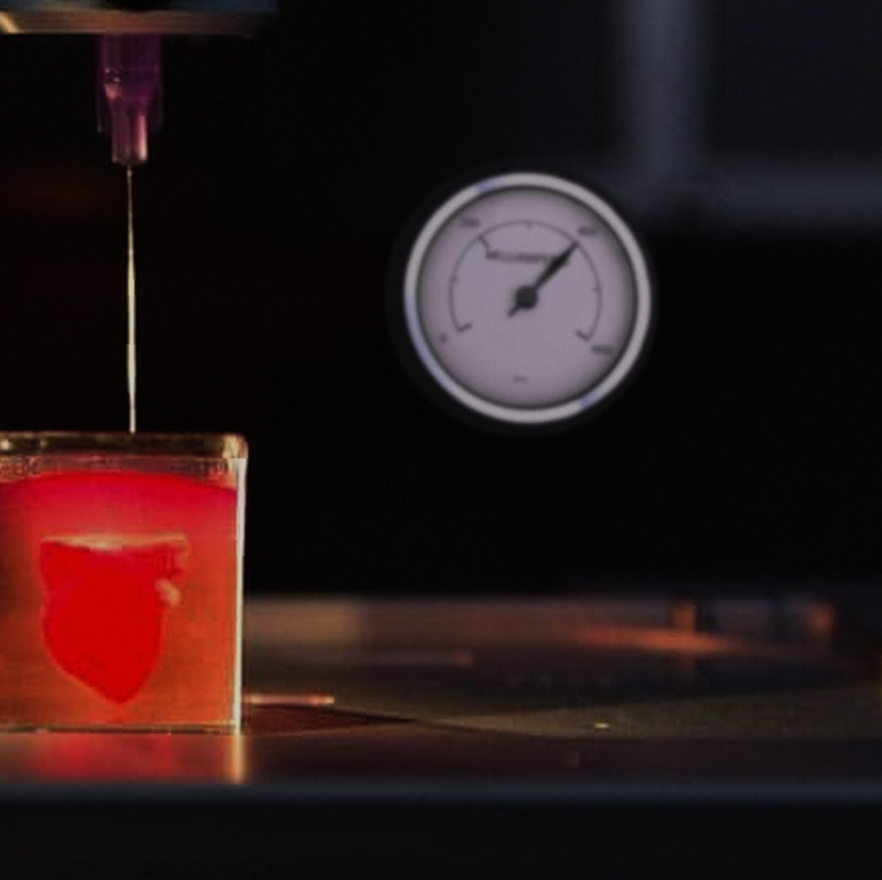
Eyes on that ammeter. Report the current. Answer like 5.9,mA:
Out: 400,mA
